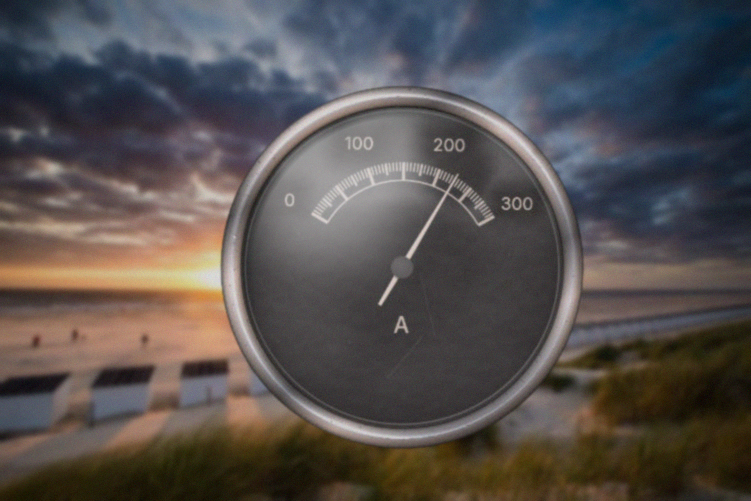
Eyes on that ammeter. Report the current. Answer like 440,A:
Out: 225,A
